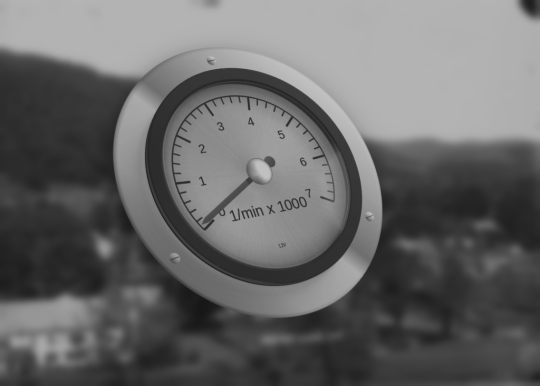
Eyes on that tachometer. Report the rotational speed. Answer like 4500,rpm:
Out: 100,rpm
